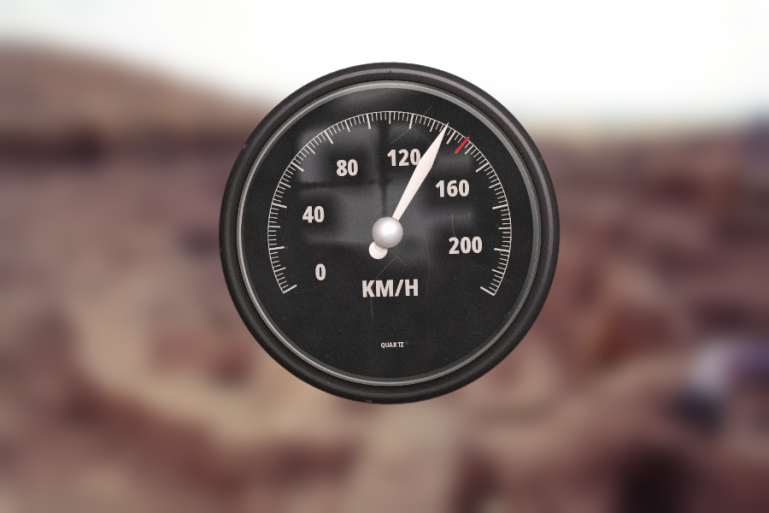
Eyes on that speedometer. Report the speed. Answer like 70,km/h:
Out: 136,km/h
